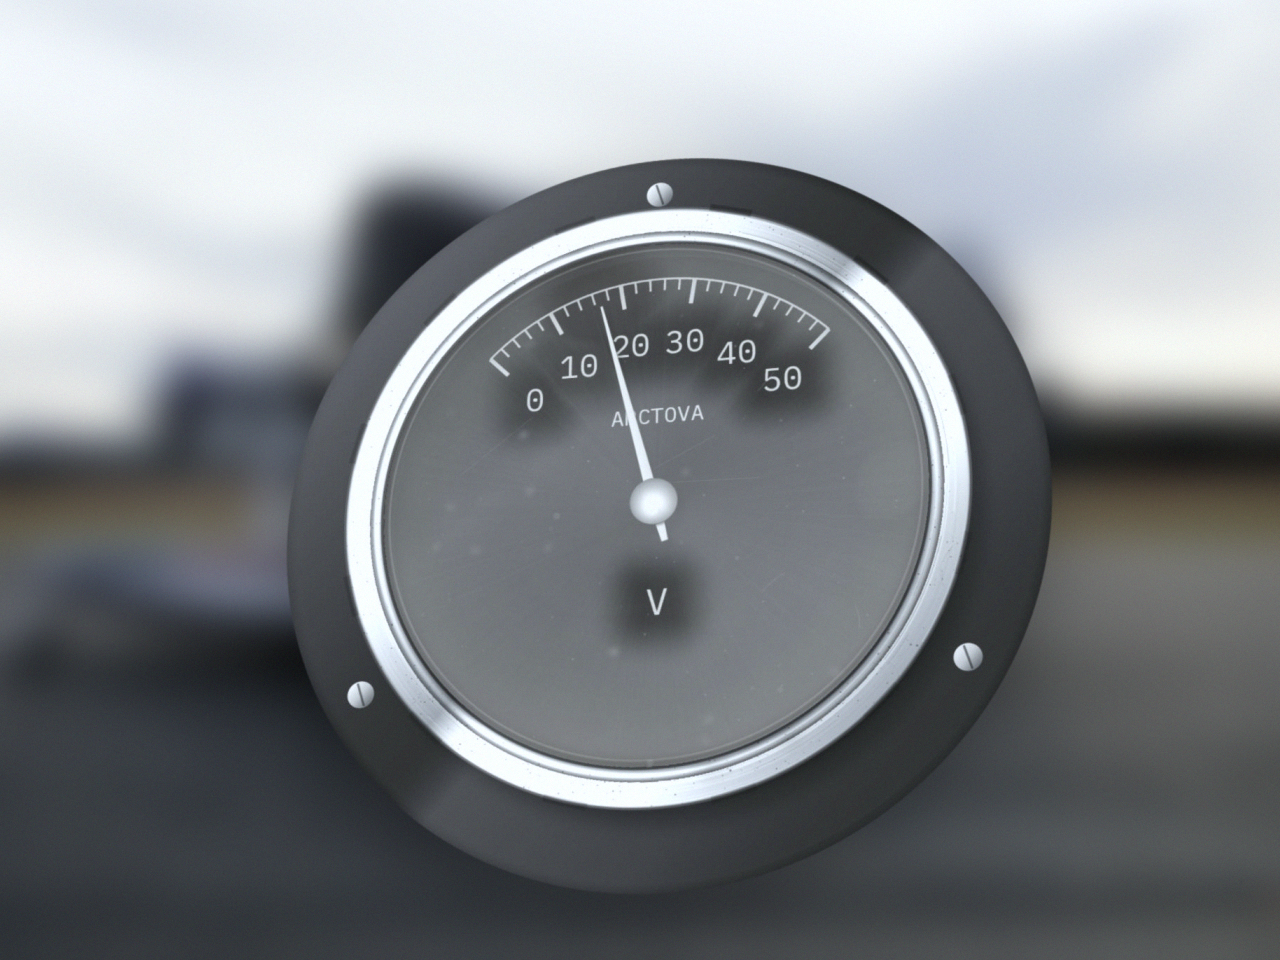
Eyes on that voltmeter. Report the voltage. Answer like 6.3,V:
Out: 17,V
